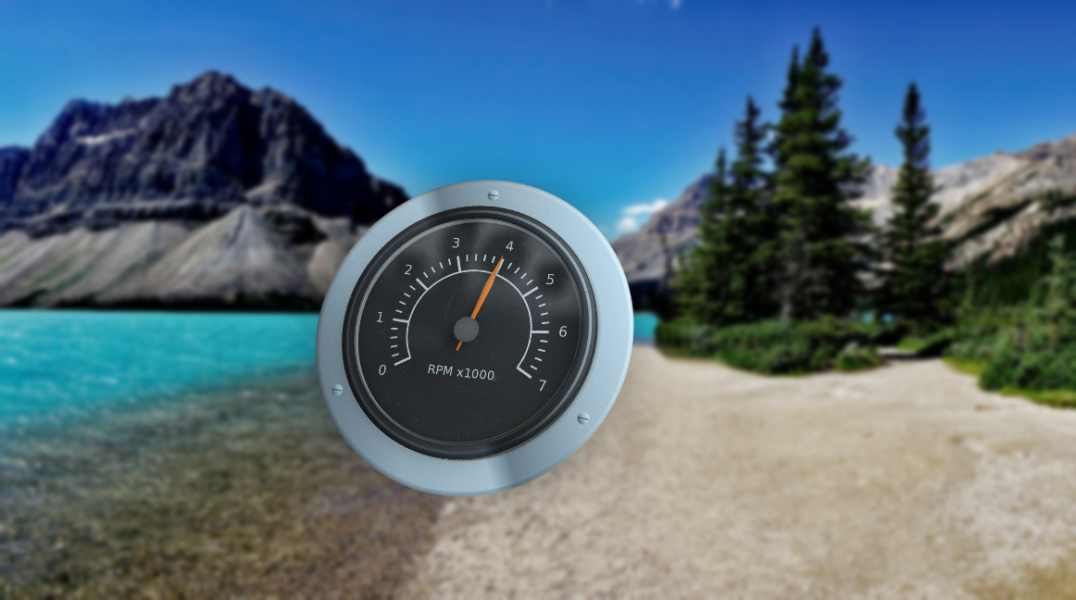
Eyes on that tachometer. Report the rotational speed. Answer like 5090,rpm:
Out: 4000,rpm
